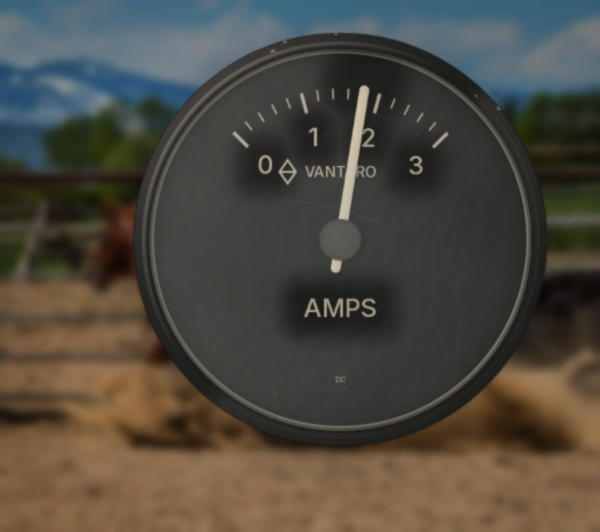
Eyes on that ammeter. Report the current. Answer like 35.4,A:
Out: 1.8,A
